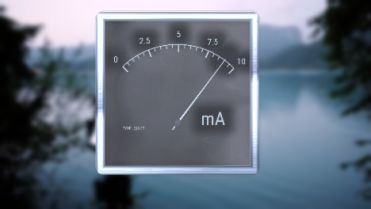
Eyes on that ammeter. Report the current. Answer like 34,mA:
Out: 9,mA
